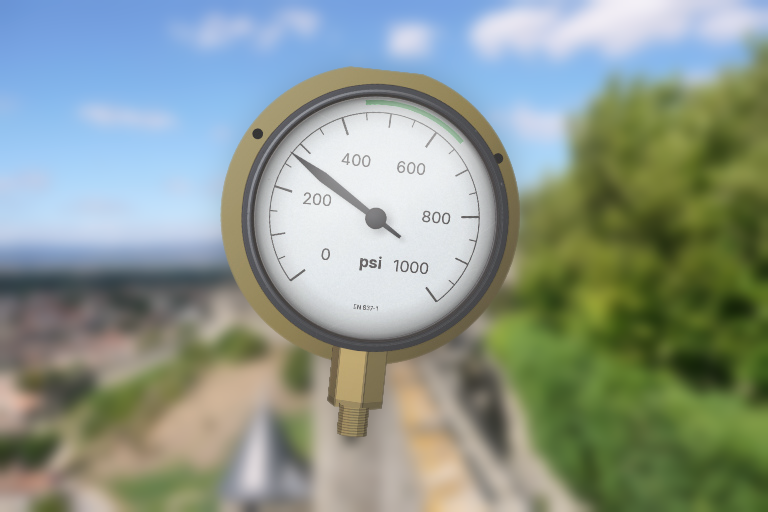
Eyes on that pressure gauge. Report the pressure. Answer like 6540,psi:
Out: 275,psi
